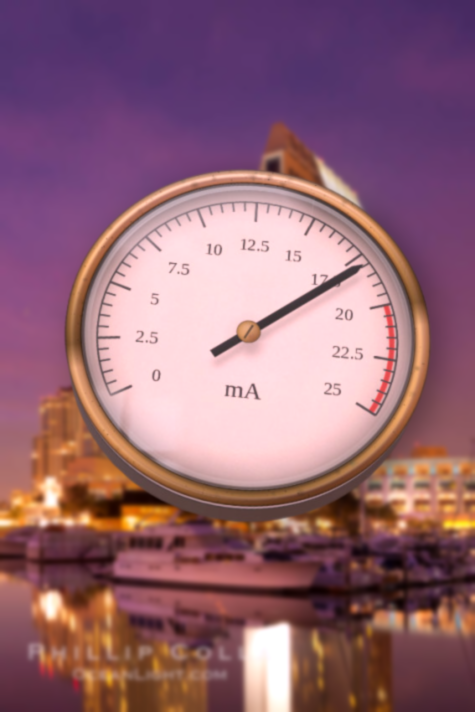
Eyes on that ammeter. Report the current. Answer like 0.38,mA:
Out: 18,mA
